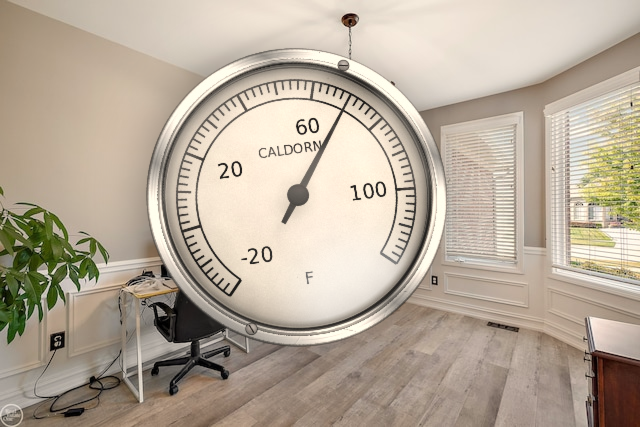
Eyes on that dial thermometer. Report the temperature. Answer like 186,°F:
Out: 70,°F
